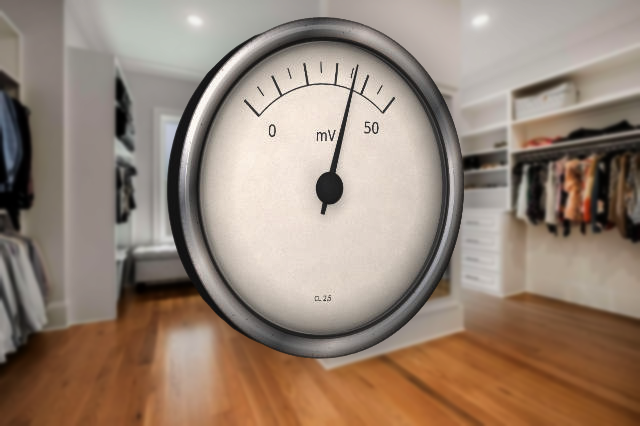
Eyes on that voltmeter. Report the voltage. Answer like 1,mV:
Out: 35,mV
